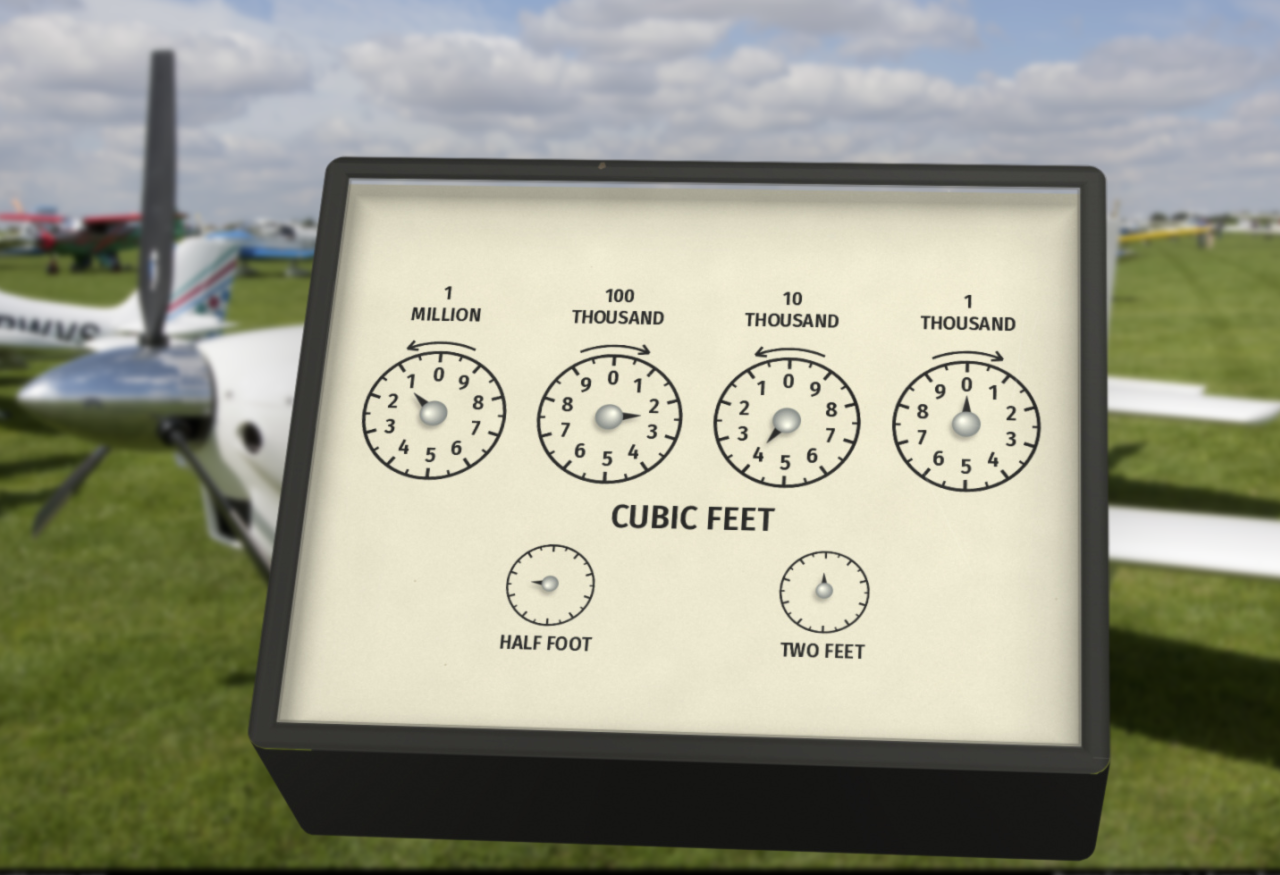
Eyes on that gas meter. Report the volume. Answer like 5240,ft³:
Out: 124000,ft³
